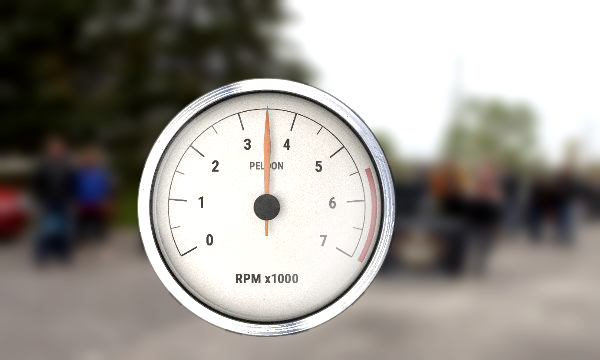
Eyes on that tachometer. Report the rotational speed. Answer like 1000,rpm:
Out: 3500,rpm
